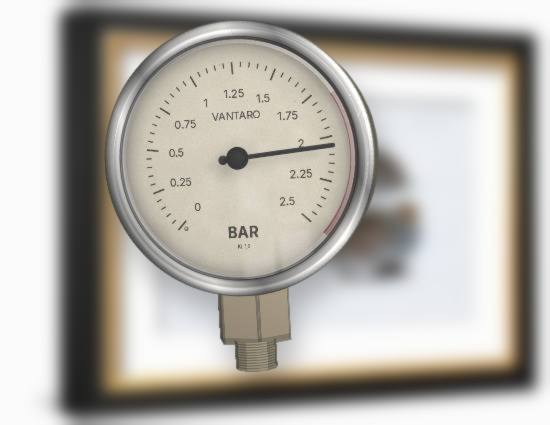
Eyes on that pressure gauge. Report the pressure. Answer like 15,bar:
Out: 2.05,bar
